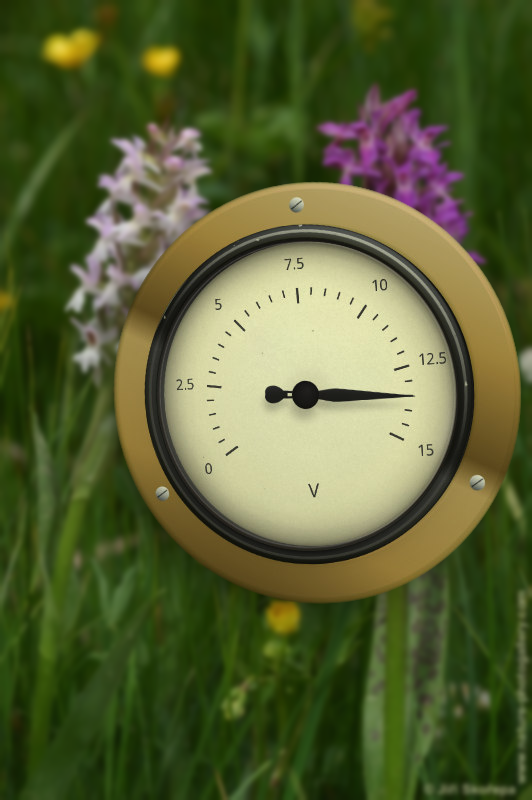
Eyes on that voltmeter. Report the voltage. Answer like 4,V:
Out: 13.5,V
